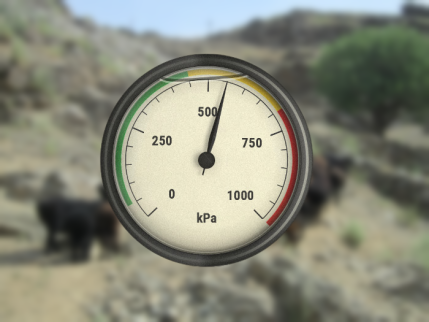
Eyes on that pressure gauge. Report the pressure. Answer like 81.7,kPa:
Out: 550,kPa
